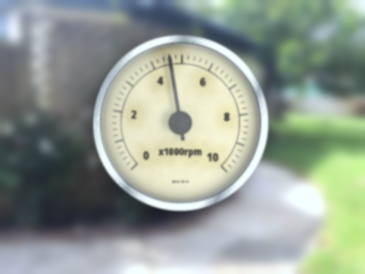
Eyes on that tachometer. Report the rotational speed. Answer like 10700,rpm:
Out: 4600,rpm
